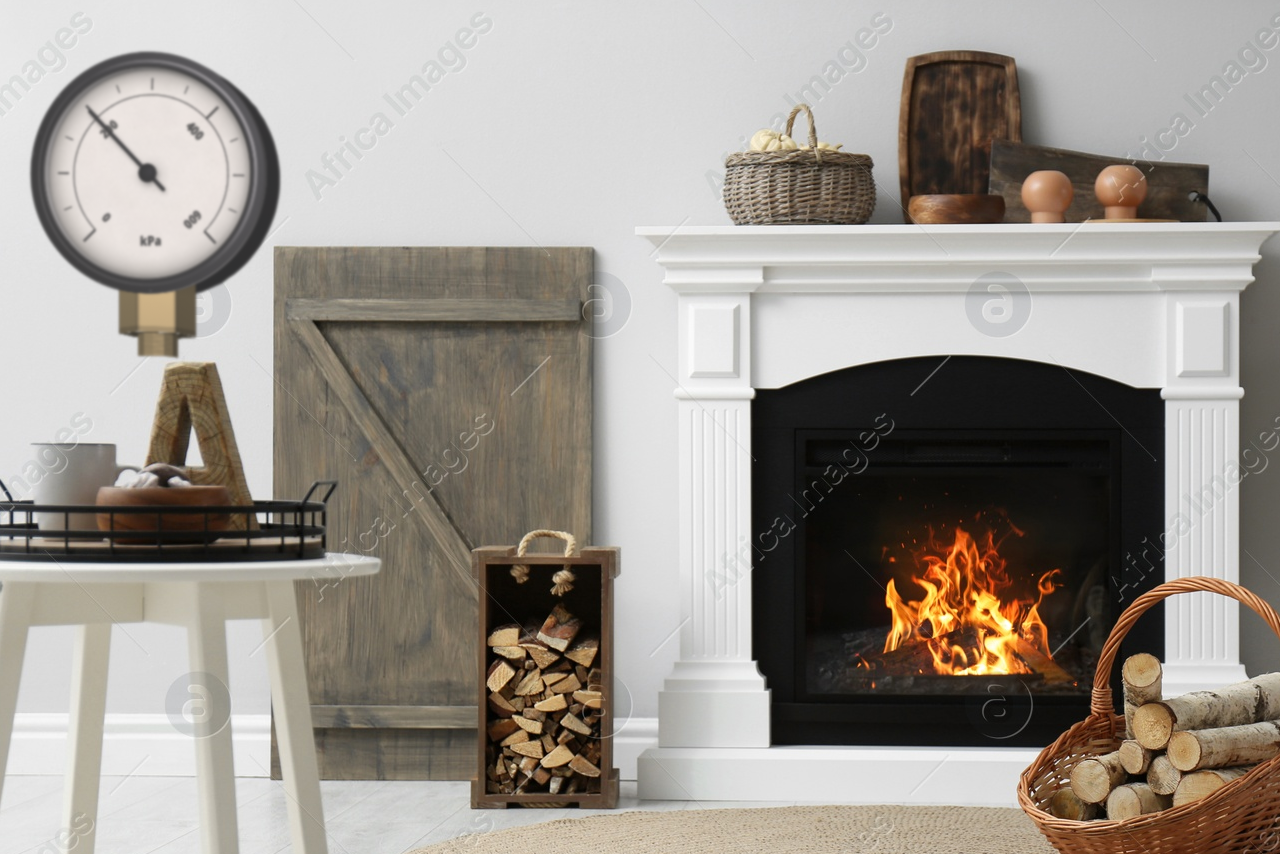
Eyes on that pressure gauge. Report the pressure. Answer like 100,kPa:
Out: 200,kPa
